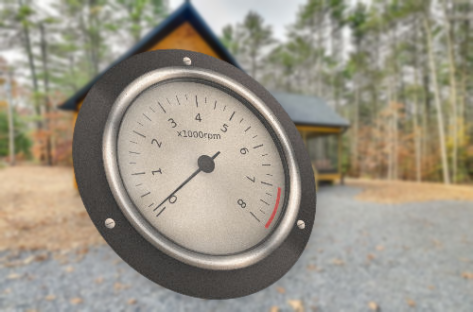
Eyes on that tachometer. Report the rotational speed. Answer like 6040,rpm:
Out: 125,rpm
